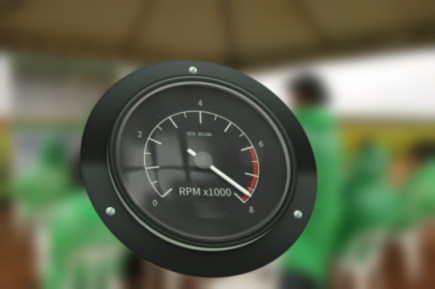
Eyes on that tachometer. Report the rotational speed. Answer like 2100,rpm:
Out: 7750,rpm
